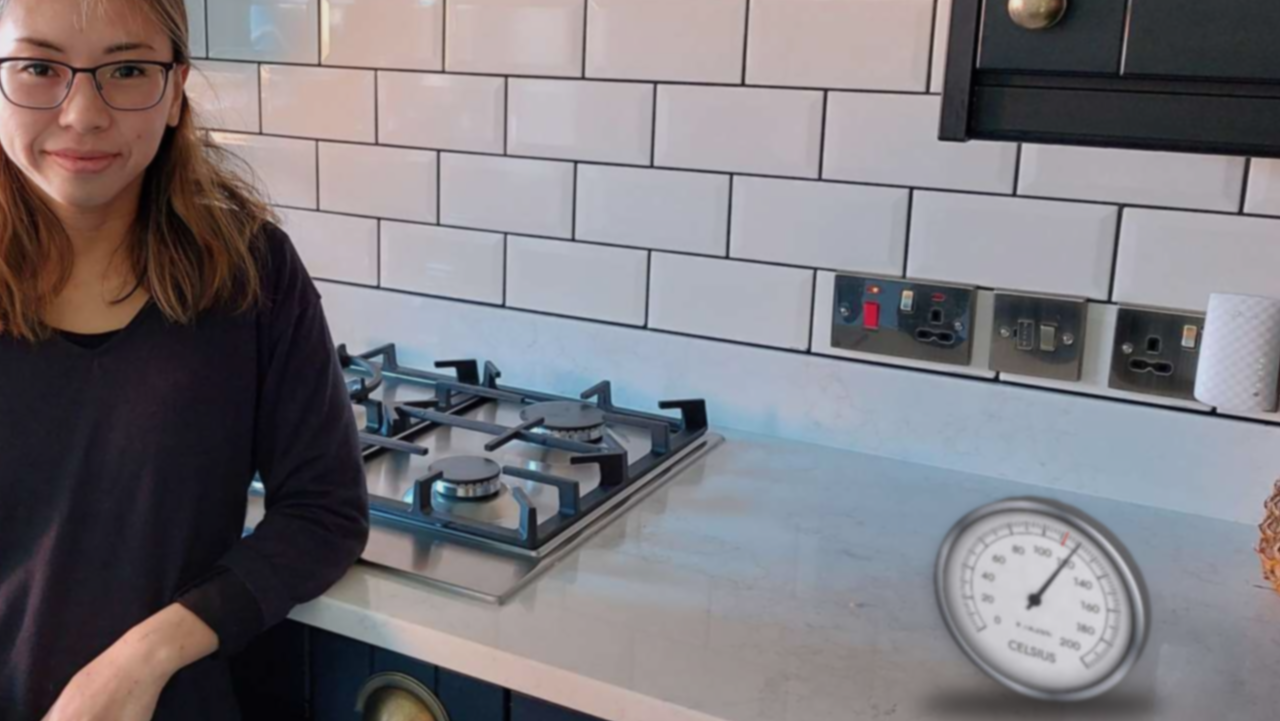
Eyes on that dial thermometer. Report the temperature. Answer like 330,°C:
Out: 120,°C
